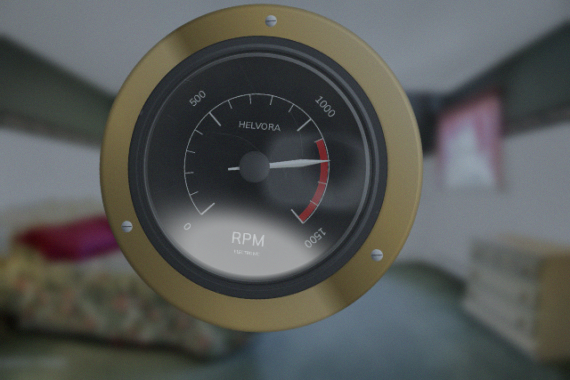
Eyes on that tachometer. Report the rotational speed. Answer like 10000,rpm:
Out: 1200,rpm
